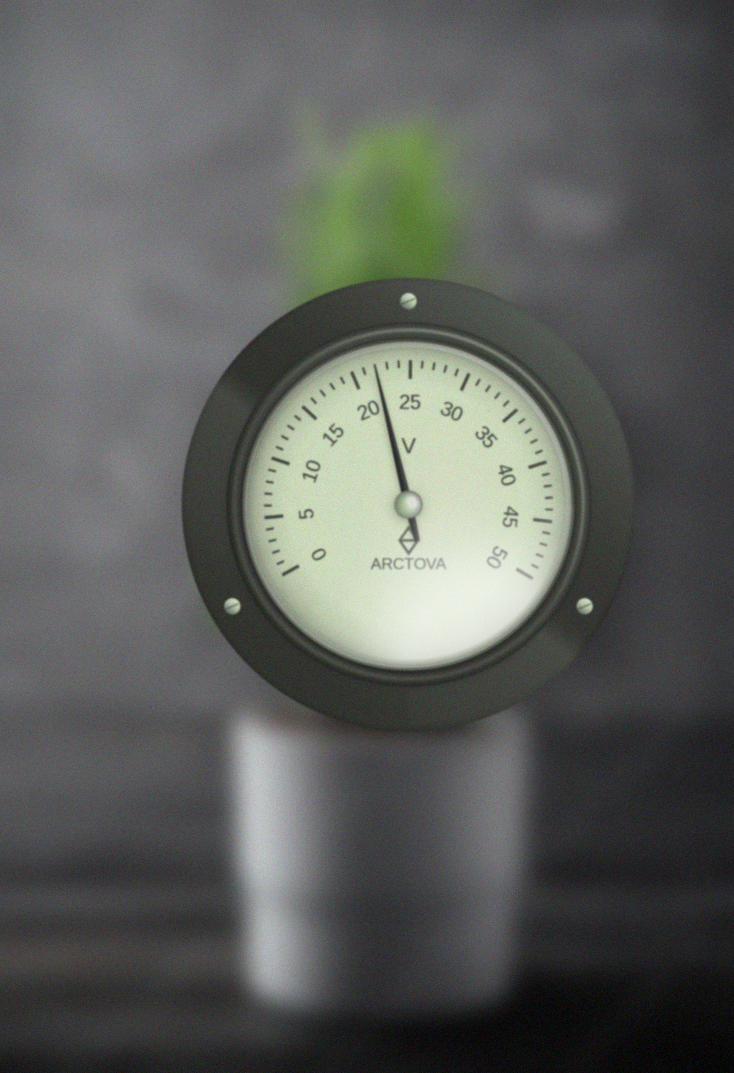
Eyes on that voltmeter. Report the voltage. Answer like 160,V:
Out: 22,V
